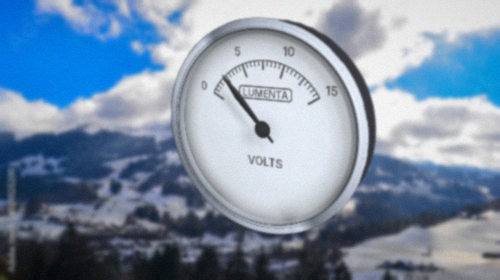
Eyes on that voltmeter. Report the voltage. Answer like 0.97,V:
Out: 2.5,V
